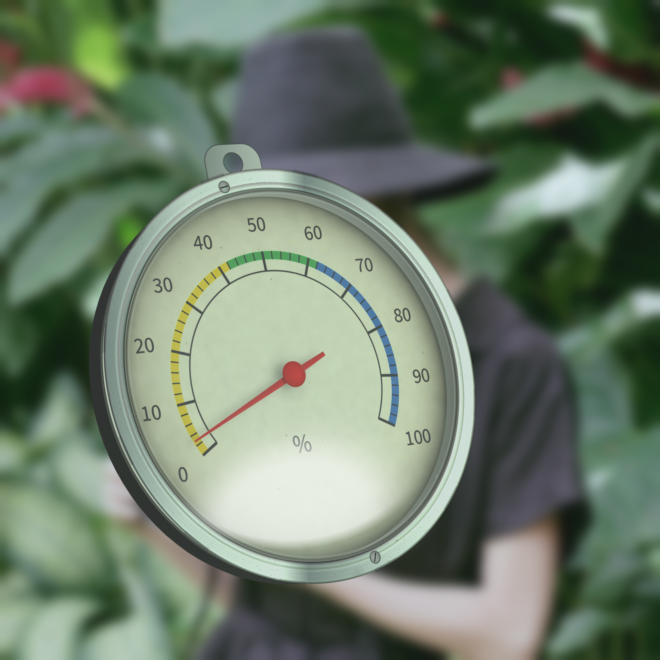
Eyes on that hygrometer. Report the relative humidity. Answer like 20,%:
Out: 3,%
